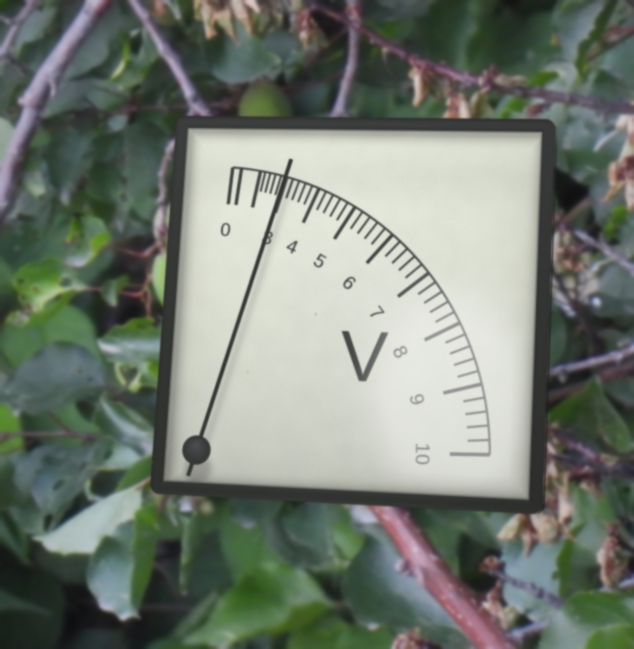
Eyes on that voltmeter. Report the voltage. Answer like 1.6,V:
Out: 3,V
